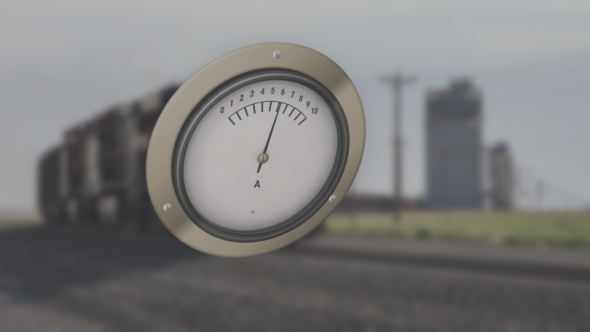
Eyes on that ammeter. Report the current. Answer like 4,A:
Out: 6,A
